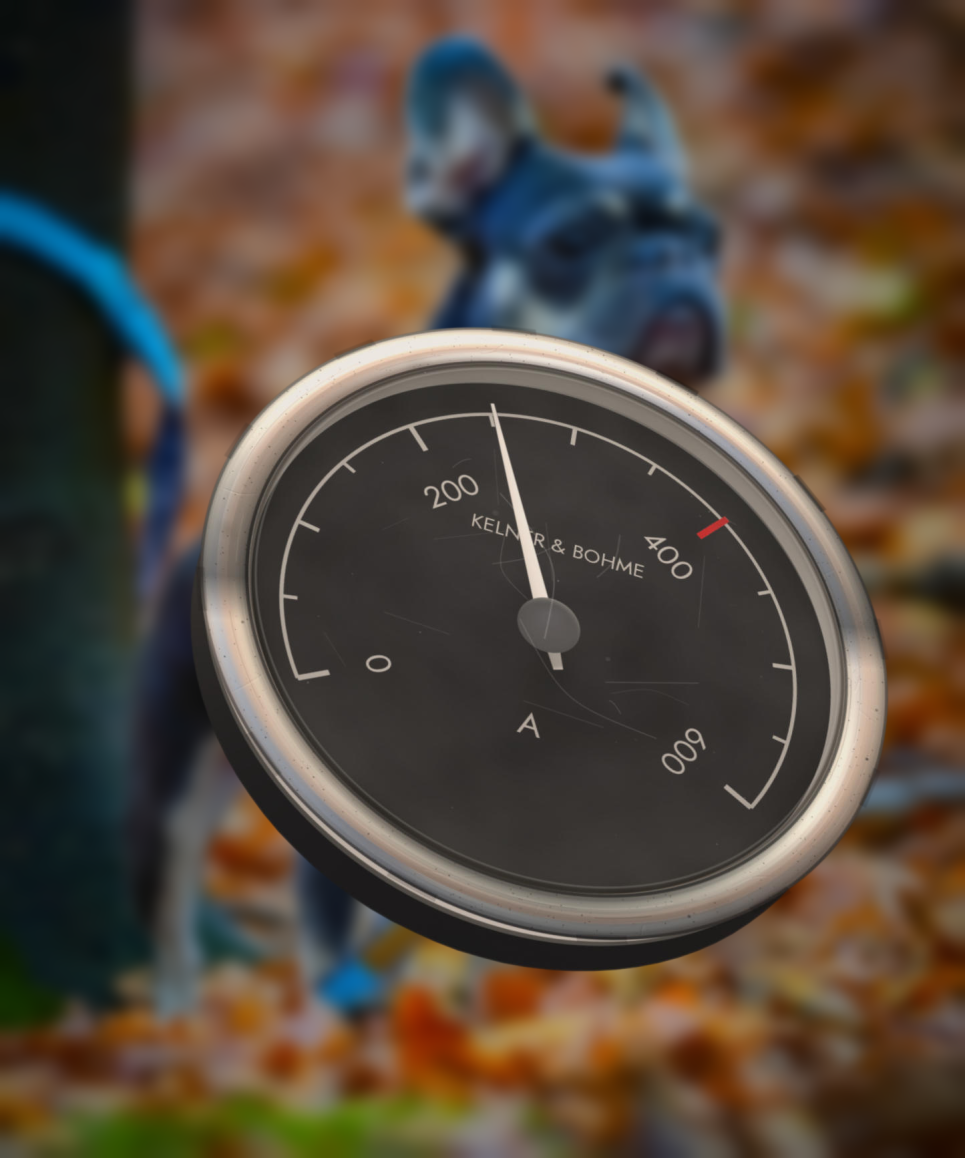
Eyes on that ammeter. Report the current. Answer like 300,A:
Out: 250,A
